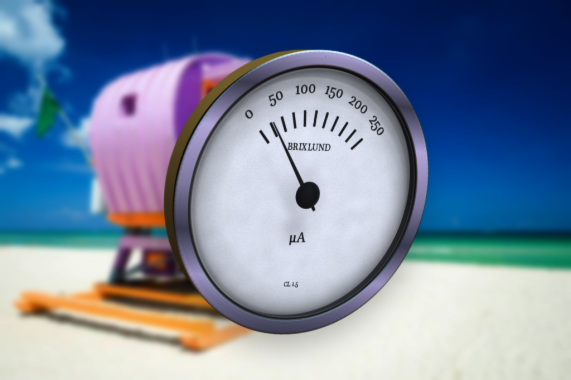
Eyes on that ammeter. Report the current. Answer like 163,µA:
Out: 25,µA
